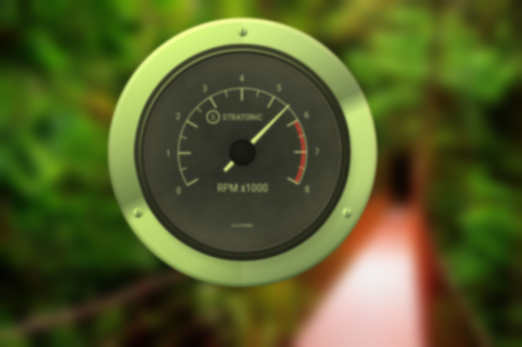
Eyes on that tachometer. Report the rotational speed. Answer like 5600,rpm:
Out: 5500,rpm
